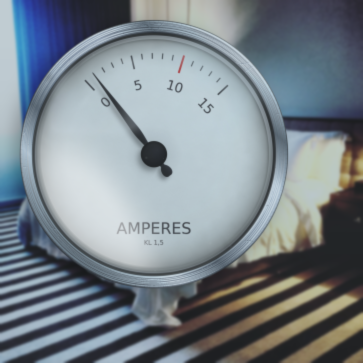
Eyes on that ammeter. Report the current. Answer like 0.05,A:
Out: 1,A
